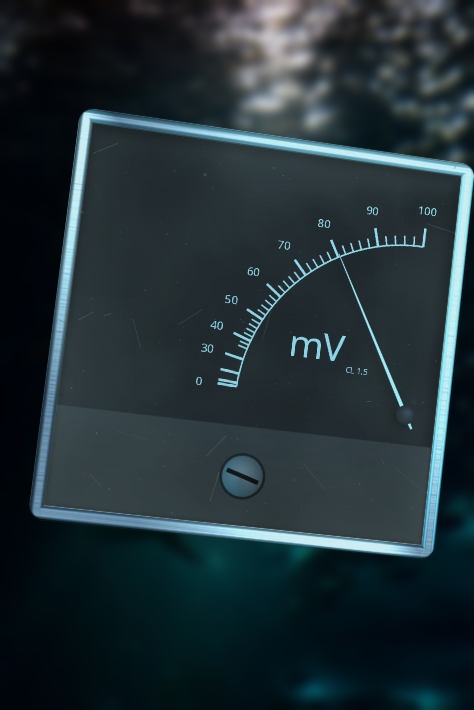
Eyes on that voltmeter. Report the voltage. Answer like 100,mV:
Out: 80,mV
